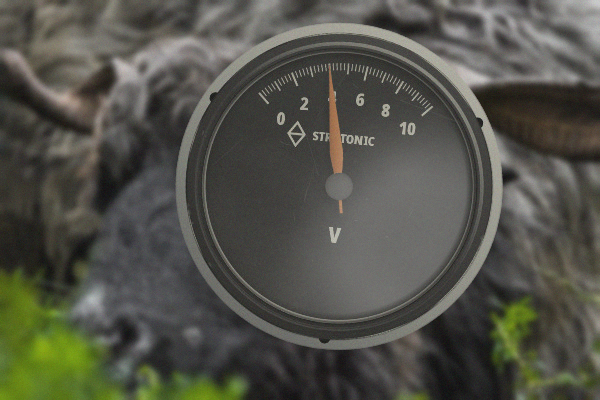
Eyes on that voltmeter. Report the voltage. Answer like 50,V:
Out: 4,V
